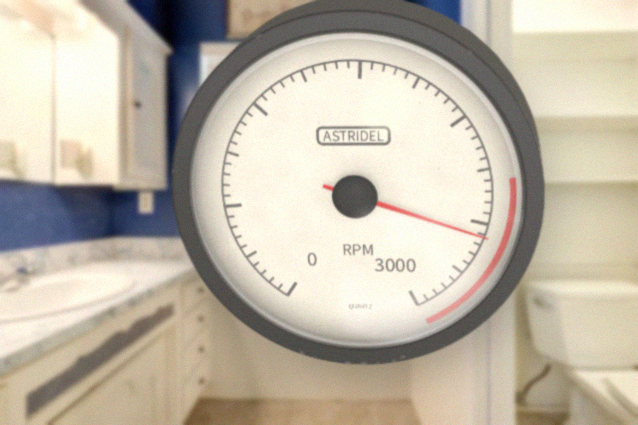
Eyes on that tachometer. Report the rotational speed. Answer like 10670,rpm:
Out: 2550,rpm
